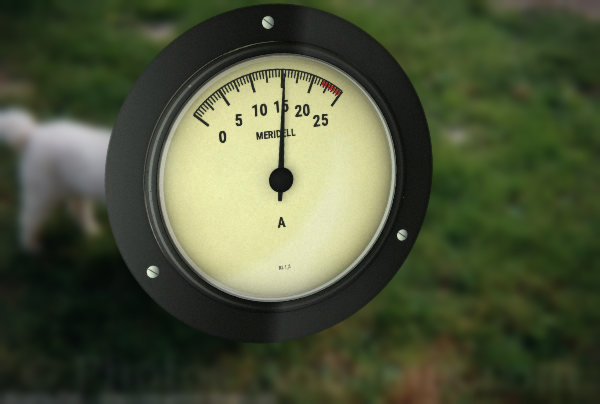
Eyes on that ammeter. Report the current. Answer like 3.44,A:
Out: 15,A
